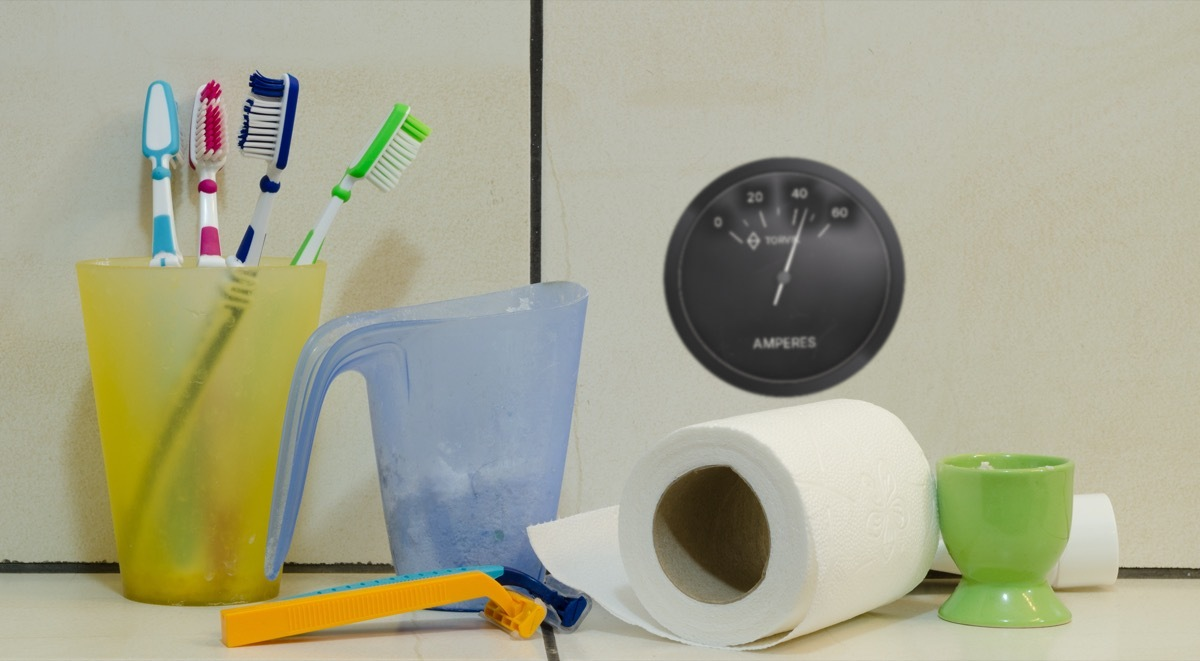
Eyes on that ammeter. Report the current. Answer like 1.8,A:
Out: 45,A
